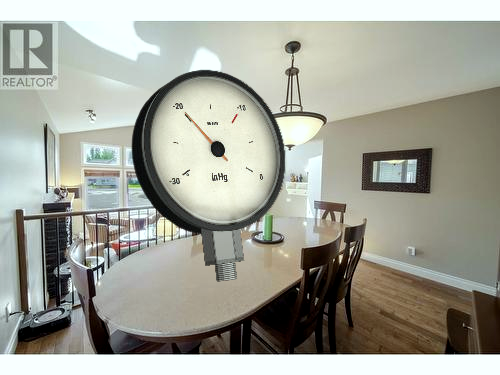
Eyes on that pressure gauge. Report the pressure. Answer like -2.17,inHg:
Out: -20,inHg
